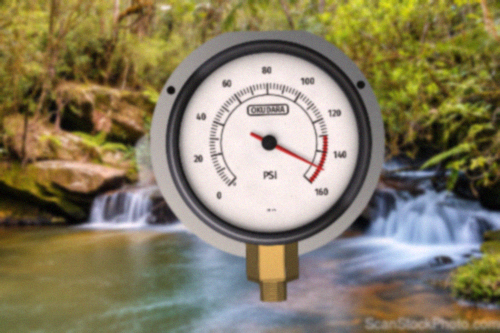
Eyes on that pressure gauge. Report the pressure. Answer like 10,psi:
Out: 150,psi
